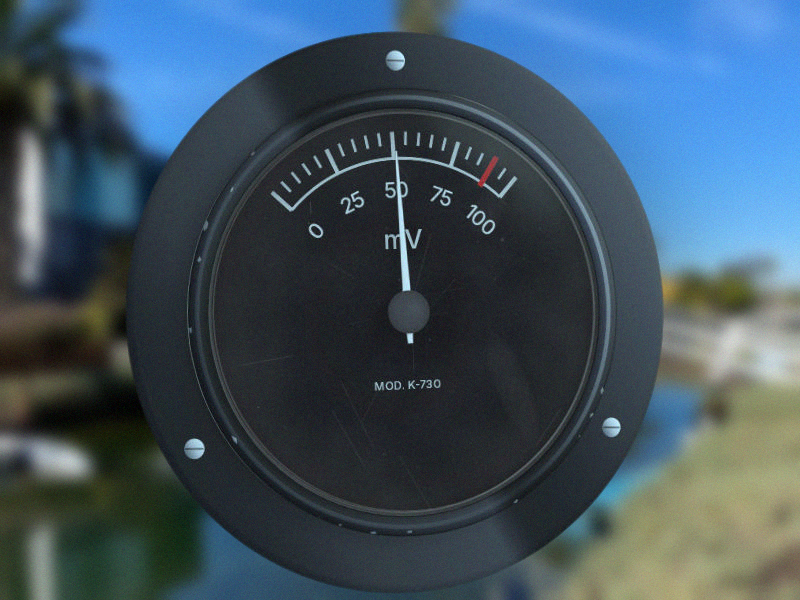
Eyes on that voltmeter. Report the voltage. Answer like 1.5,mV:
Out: 50,mV
